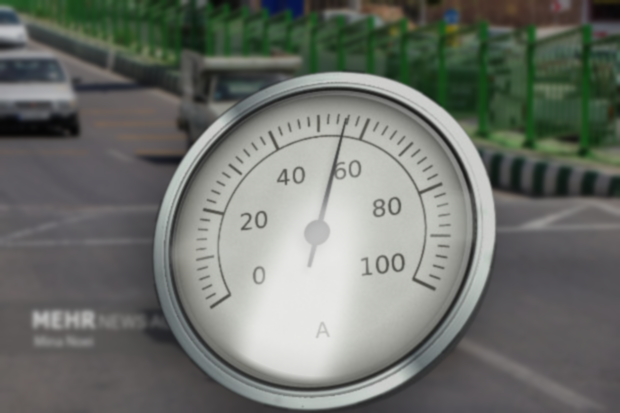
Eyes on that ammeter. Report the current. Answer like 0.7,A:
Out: 56,A
